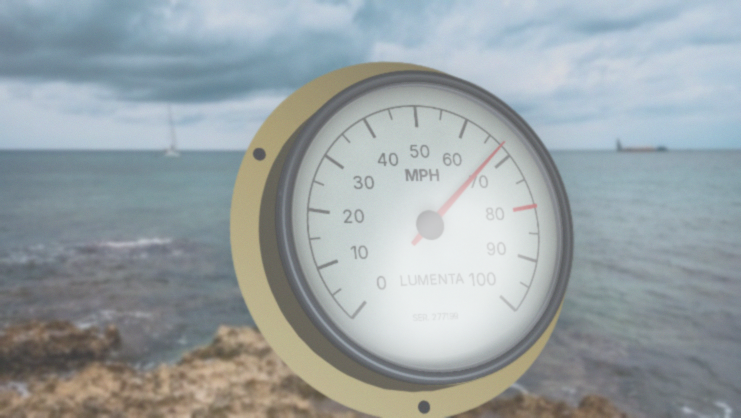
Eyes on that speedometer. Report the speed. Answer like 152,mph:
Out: 67.5,mph
